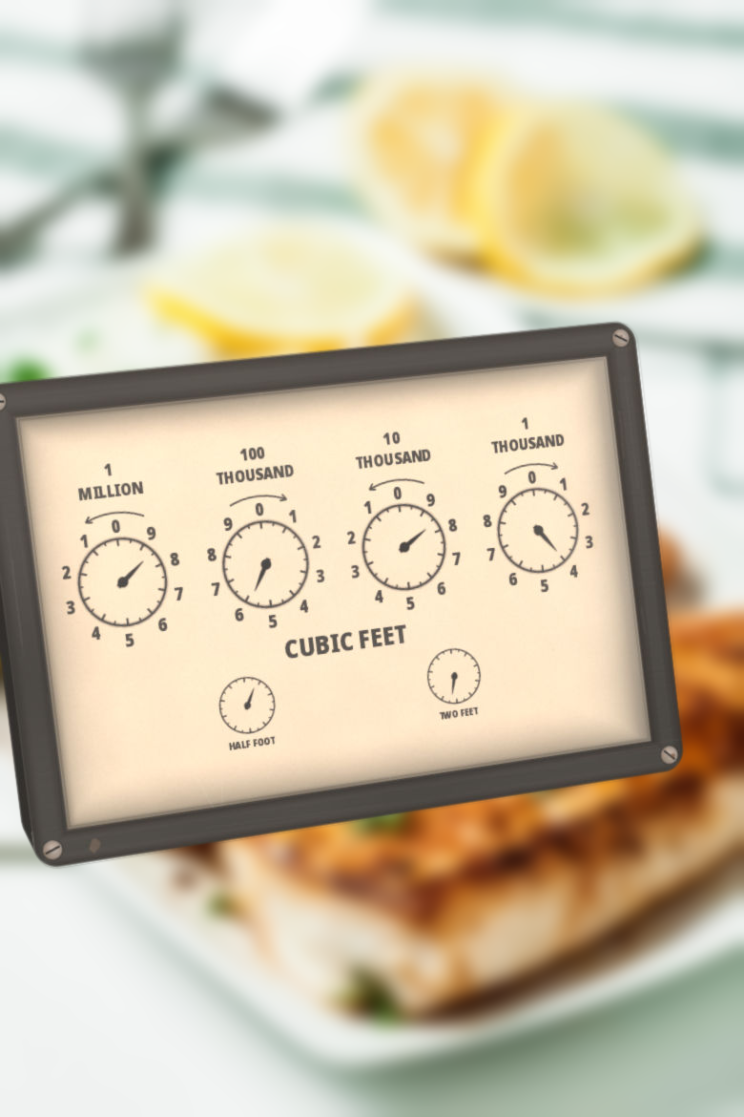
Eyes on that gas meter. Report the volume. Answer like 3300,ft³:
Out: 858400,ft³
